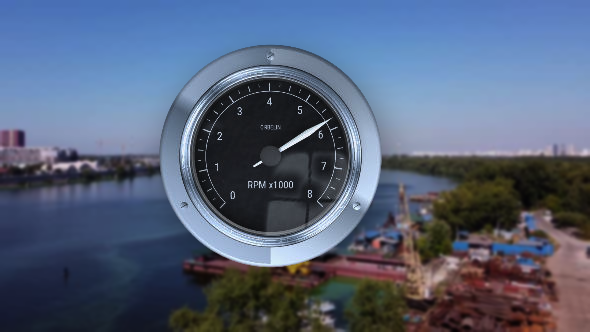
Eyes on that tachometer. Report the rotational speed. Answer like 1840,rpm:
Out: 5750,rpm
